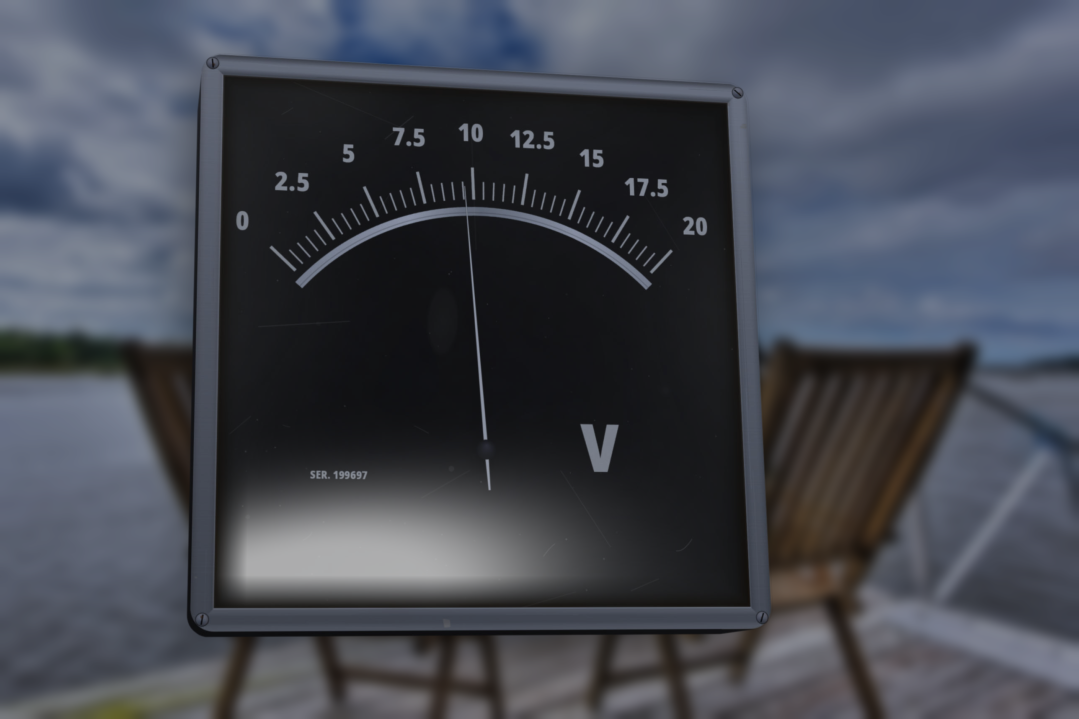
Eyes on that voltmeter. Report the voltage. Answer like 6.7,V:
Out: 9.5,V
